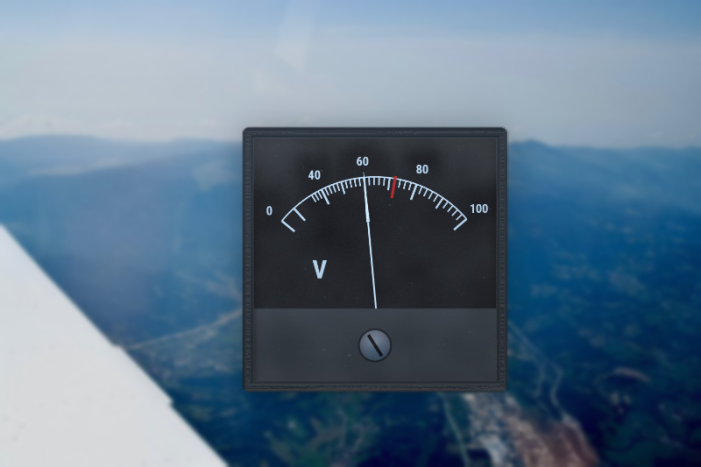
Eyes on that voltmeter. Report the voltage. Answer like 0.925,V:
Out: 60,V
